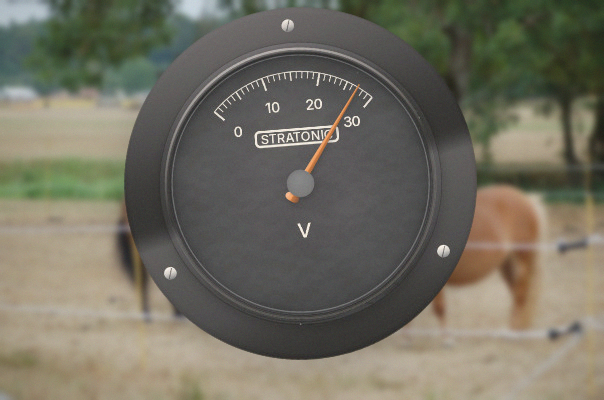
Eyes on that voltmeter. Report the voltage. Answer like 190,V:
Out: 27,V
